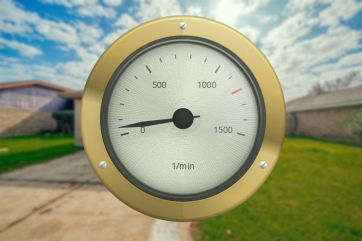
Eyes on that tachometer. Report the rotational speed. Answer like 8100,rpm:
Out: 50,rpm
